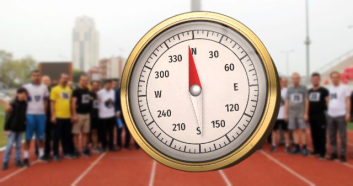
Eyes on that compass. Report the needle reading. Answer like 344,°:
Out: 355,°
